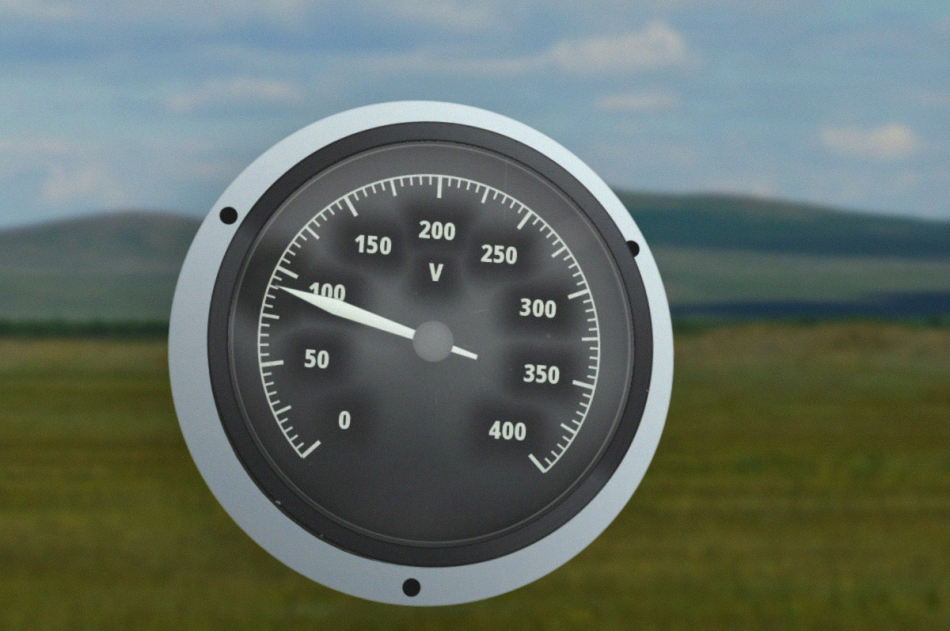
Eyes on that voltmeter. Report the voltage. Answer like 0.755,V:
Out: 90,V
